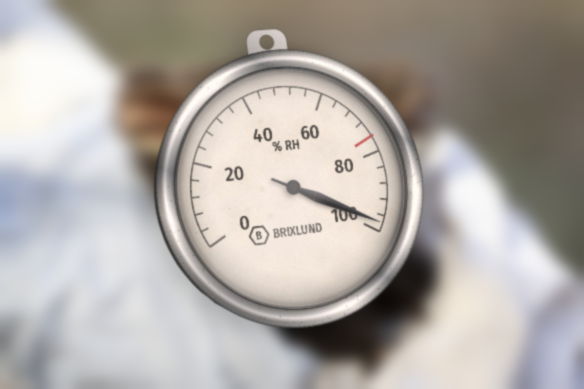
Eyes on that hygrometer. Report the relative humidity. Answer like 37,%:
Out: 98,%
